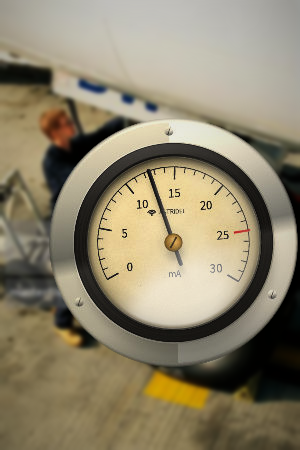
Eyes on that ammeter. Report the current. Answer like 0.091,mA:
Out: 12.5,mA
